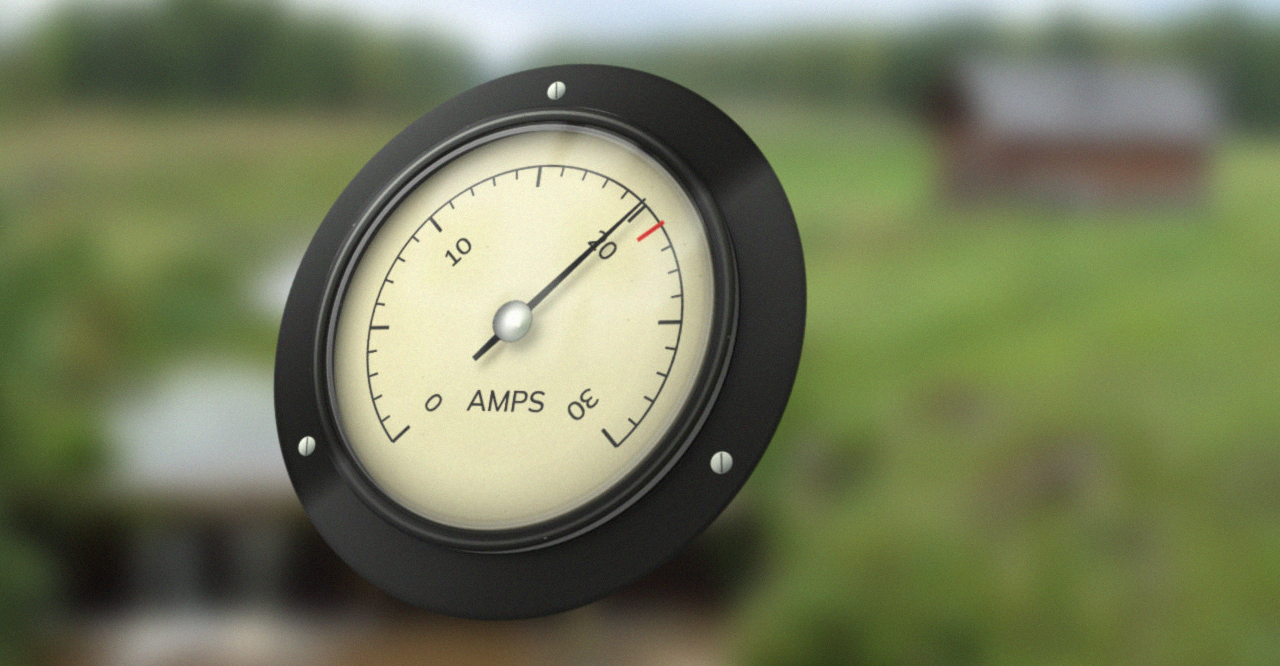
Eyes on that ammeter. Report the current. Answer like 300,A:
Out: 20,A
